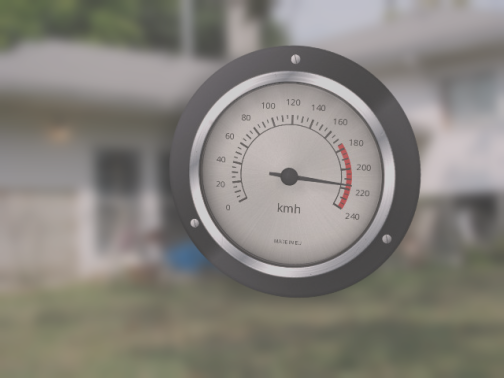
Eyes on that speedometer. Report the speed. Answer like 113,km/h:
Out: 215,km/h
